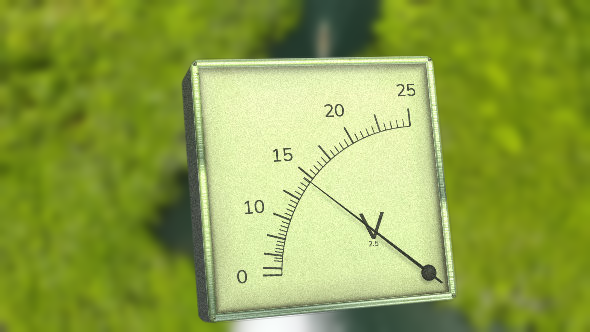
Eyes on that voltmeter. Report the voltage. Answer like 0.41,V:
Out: 14.5,V
